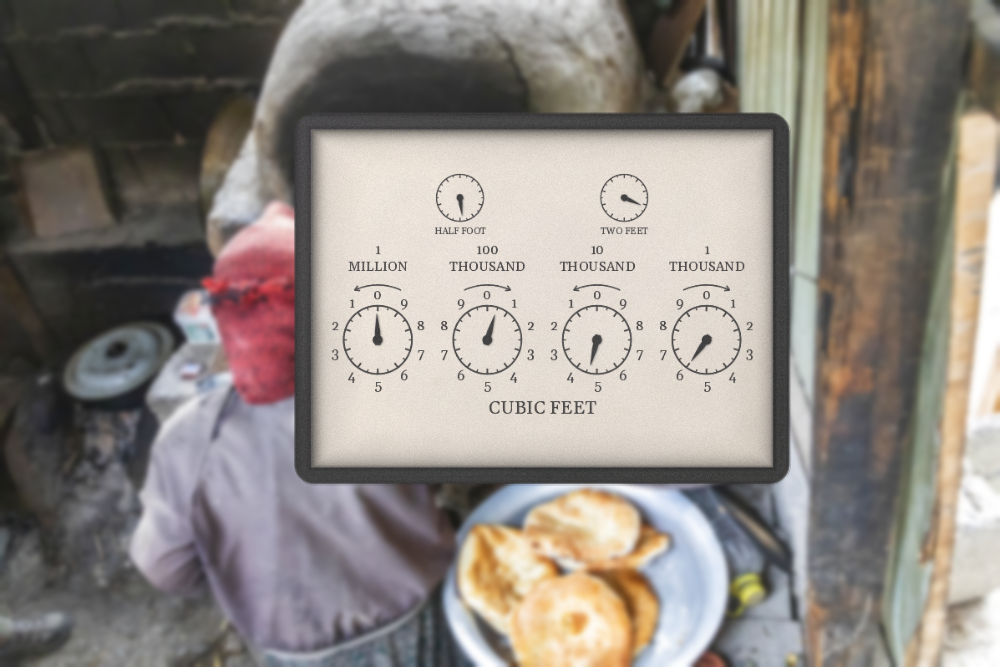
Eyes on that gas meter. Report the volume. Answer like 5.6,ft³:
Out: 4600,ft³
